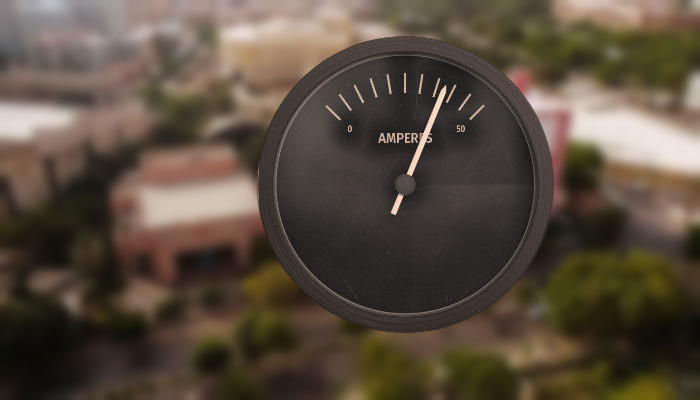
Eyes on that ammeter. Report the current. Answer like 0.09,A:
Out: 37.5,A
